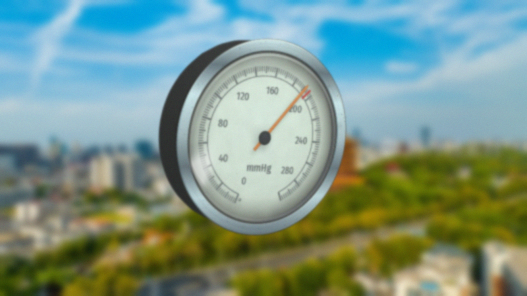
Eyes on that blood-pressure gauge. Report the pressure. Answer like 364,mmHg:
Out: 190,mmHg
